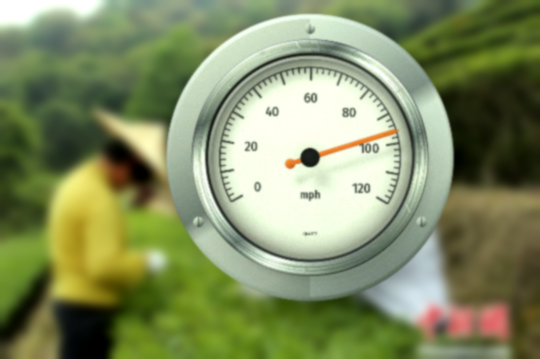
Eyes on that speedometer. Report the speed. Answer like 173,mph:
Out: 96,mph
